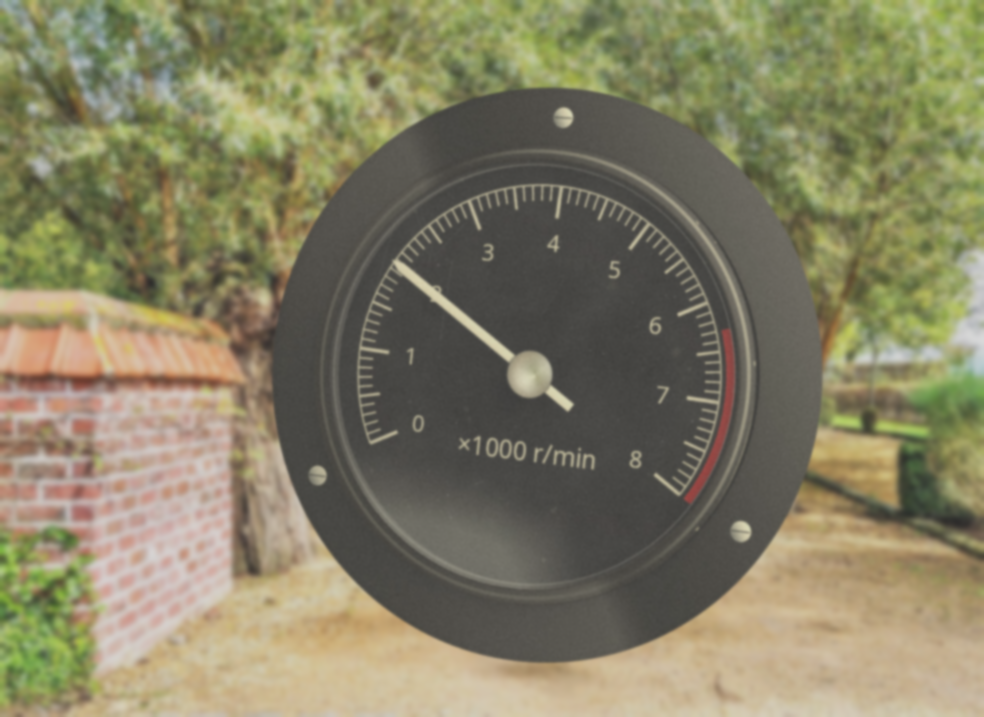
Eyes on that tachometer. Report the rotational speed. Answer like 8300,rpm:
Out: 2000,rpm
